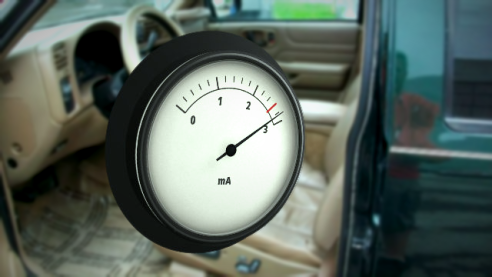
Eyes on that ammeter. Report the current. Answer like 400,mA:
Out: 2.8,mA
